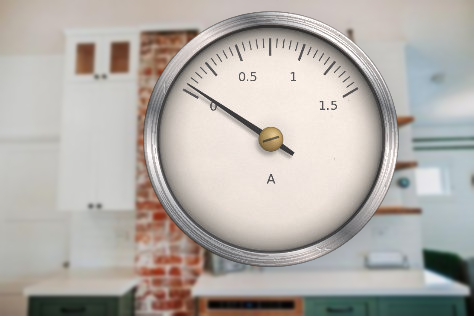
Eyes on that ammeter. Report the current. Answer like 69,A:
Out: 0.05,A
